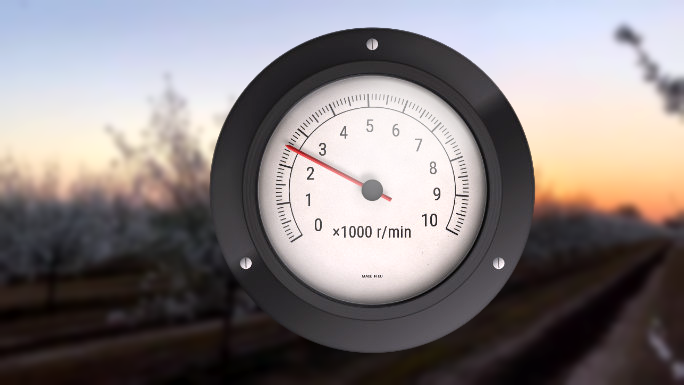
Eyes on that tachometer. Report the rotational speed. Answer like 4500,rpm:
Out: 2500,rpm
